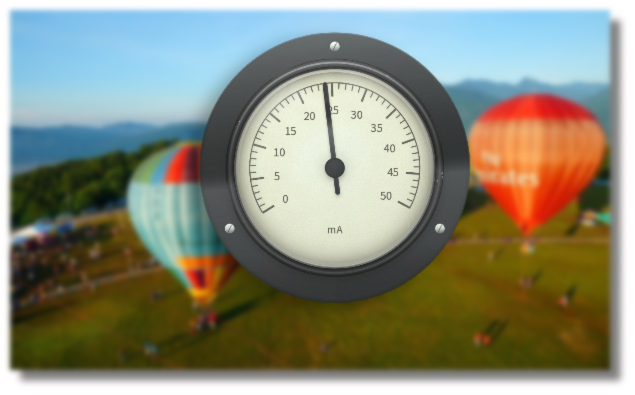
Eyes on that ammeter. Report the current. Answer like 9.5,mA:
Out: 24,mA
